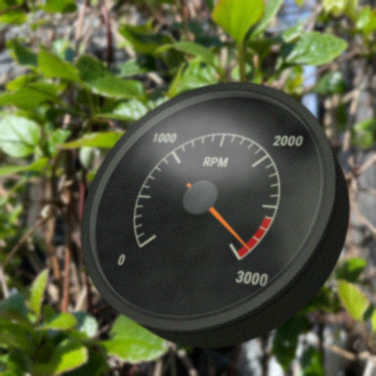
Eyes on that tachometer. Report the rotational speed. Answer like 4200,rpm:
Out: 2900,rpm
